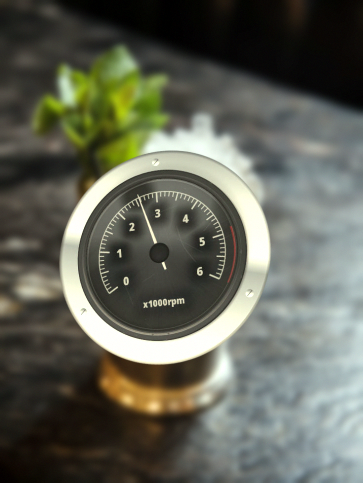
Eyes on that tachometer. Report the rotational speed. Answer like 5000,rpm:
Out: 2600,rpm
